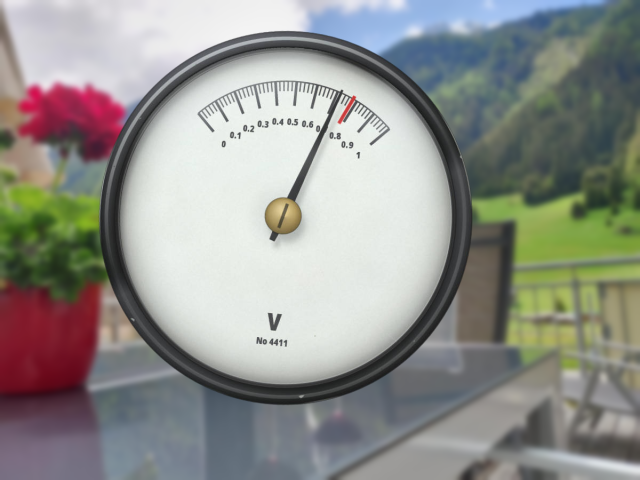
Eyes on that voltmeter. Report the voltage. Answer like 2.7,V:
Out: 0.72,V
